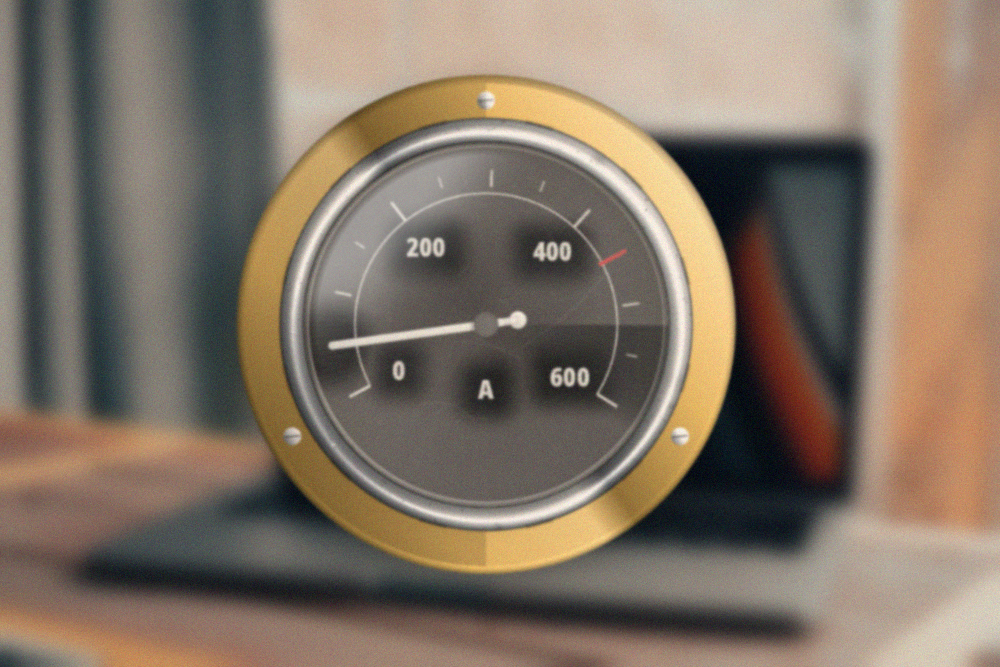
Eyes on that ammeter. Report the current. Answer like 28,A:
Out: 50,A
